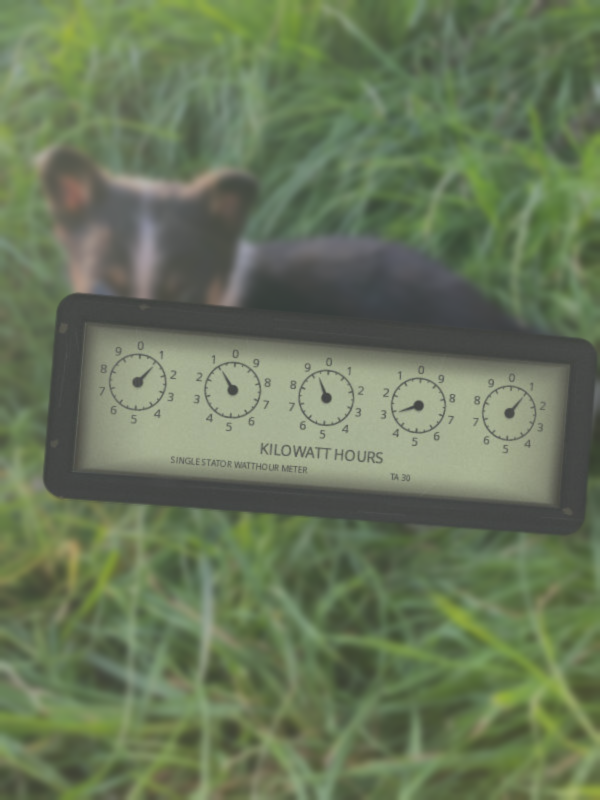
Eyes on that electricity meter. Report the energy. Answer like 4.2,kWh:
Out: 10931,kWh
